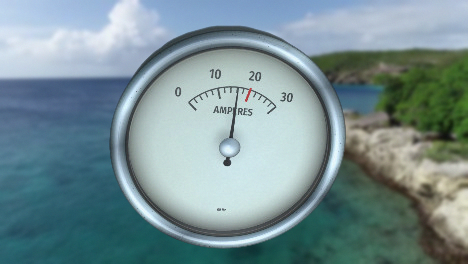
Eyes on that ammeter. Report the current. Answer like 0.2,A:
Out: 16,A
